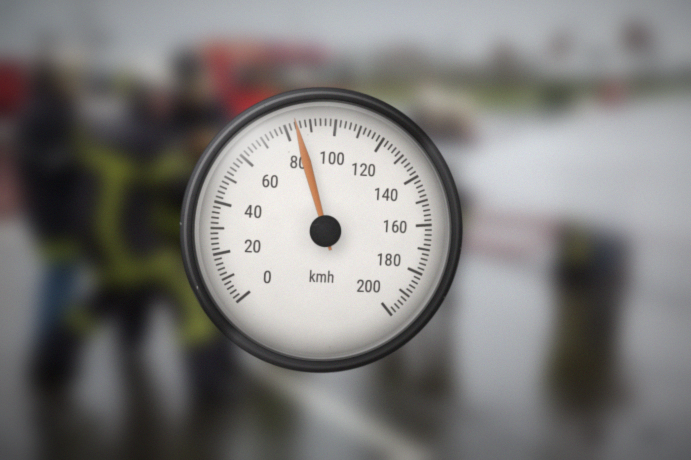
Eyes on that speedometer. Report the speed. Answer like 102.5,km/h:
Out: 84,km/h
